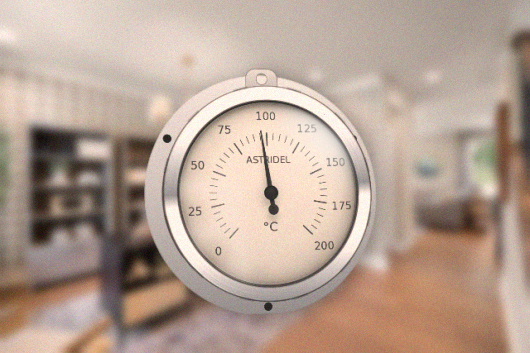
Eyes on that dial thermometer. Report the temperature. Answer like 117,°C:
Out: 95,°C
